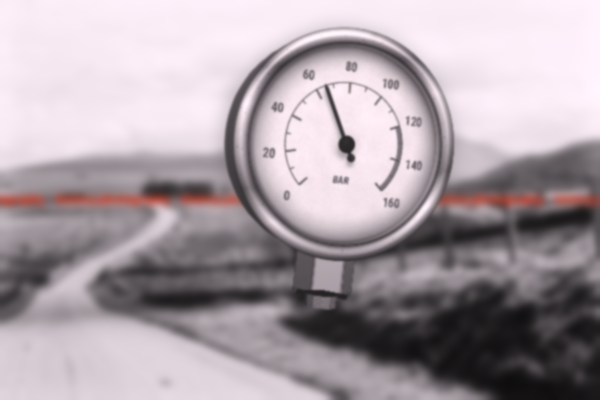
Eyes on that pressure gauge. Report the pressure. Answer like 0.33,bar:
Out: 65,bar
